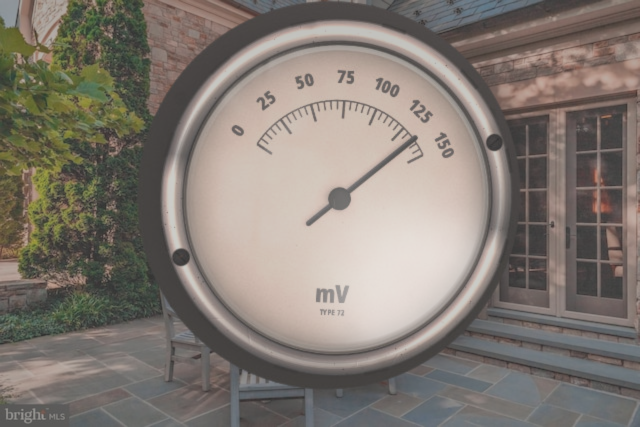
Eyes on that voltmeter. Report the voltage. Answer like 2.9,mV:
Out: 135,mV
